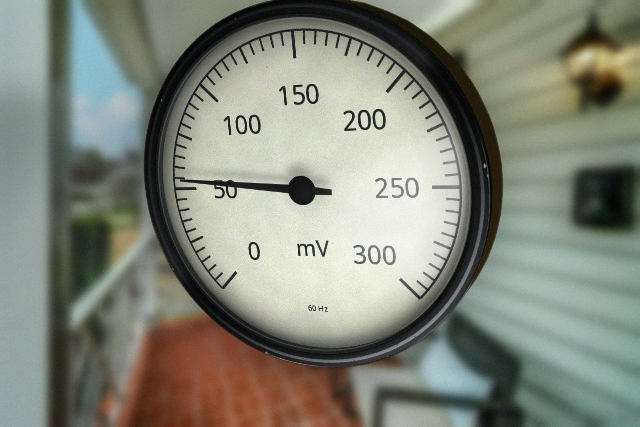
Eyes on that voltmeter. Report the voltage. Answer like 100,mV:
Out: 55,mV
